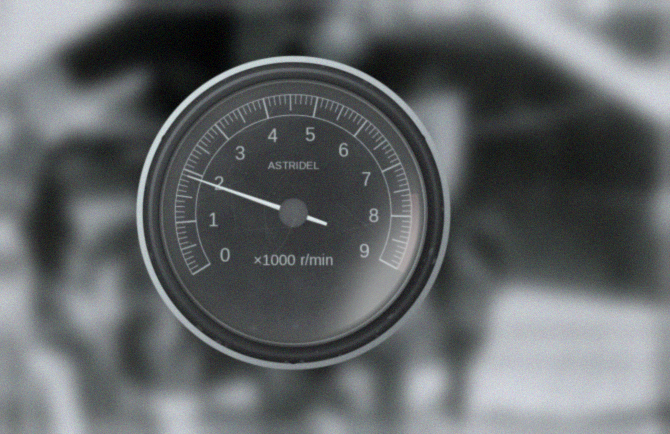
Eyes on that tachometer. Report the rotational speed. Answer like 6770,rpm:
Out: 1900,rpm
